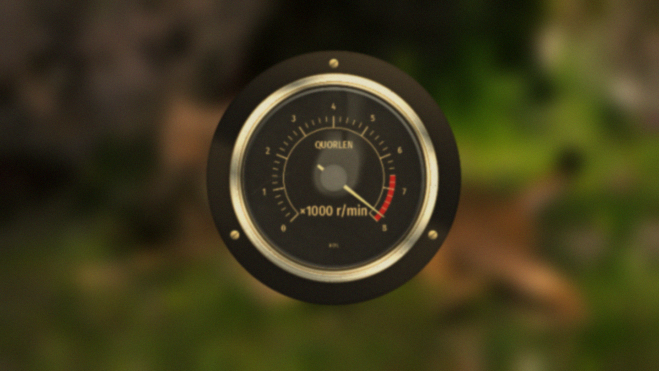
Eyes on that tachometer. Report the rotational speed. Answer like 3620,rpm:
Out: 7800,rpm
